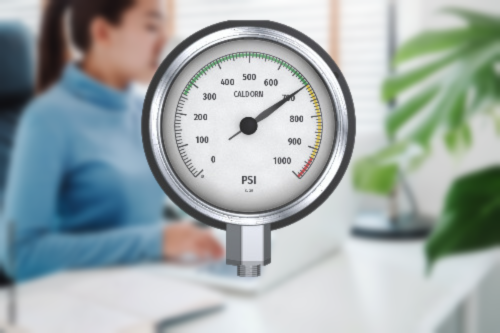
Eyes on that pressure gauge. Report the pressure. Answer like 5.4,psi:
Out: 700,psi
